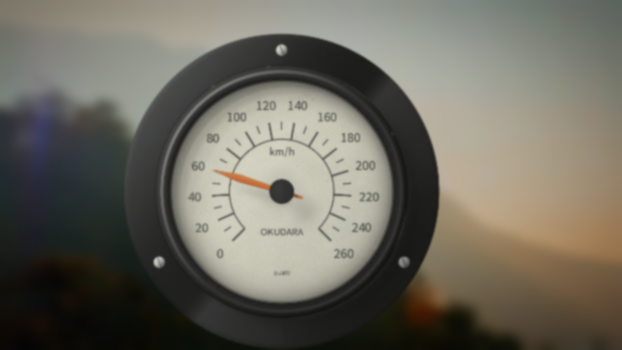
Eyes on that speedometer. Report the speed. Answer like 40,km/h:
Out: 60,km/h
